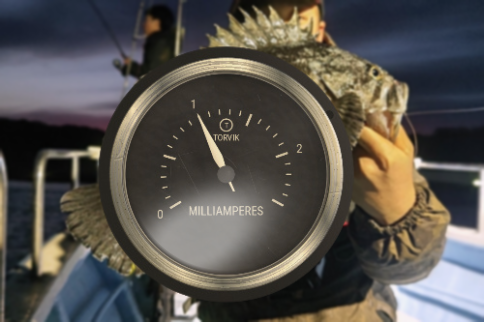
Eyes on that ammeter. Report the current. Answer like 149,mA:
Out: 1,mA
